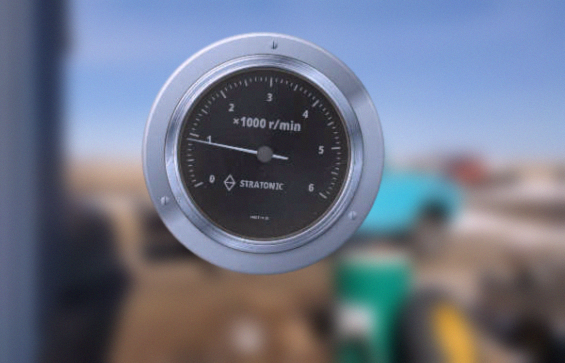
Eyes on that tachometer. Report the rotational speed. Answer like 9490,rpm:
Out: 900,rpm
